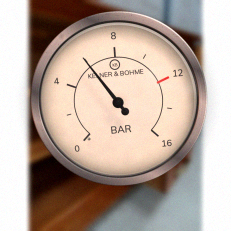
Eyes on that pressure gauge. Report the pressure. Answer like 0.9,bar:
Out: 6,bar
